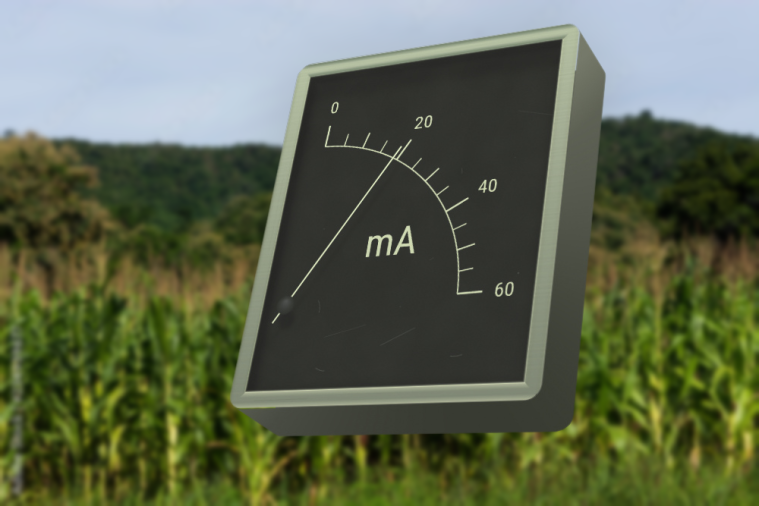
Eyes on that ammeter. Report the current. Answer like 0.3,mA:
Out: 20,mA
